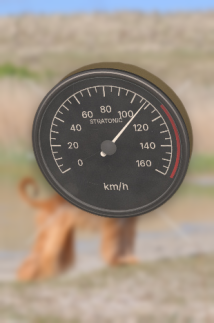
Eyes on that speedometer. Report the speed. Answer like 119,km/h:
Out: 107.5,km/h
